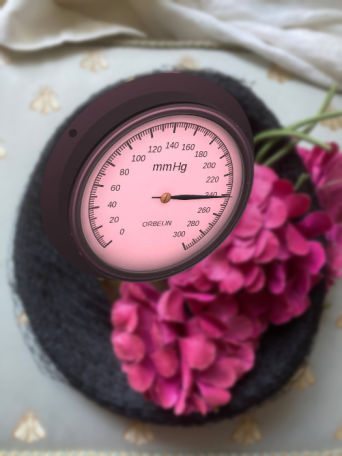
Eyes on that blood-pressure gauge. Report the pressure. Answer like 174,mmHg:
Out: 240,mmHg
